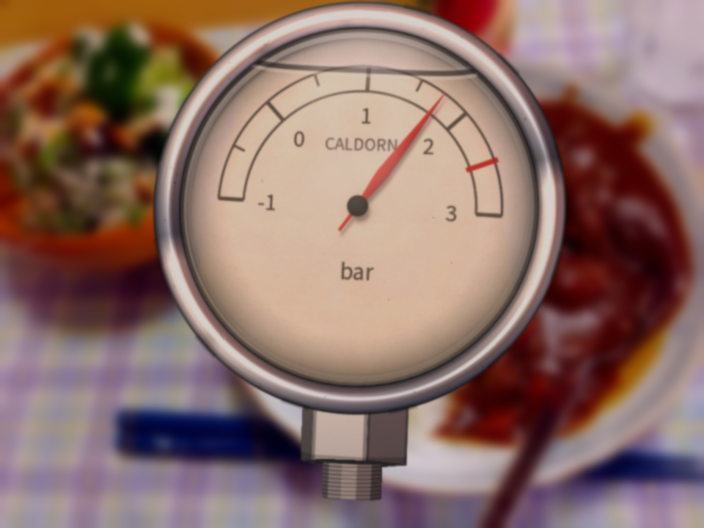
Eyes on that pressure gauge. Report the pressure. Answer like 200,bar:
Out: 1.75,bar
